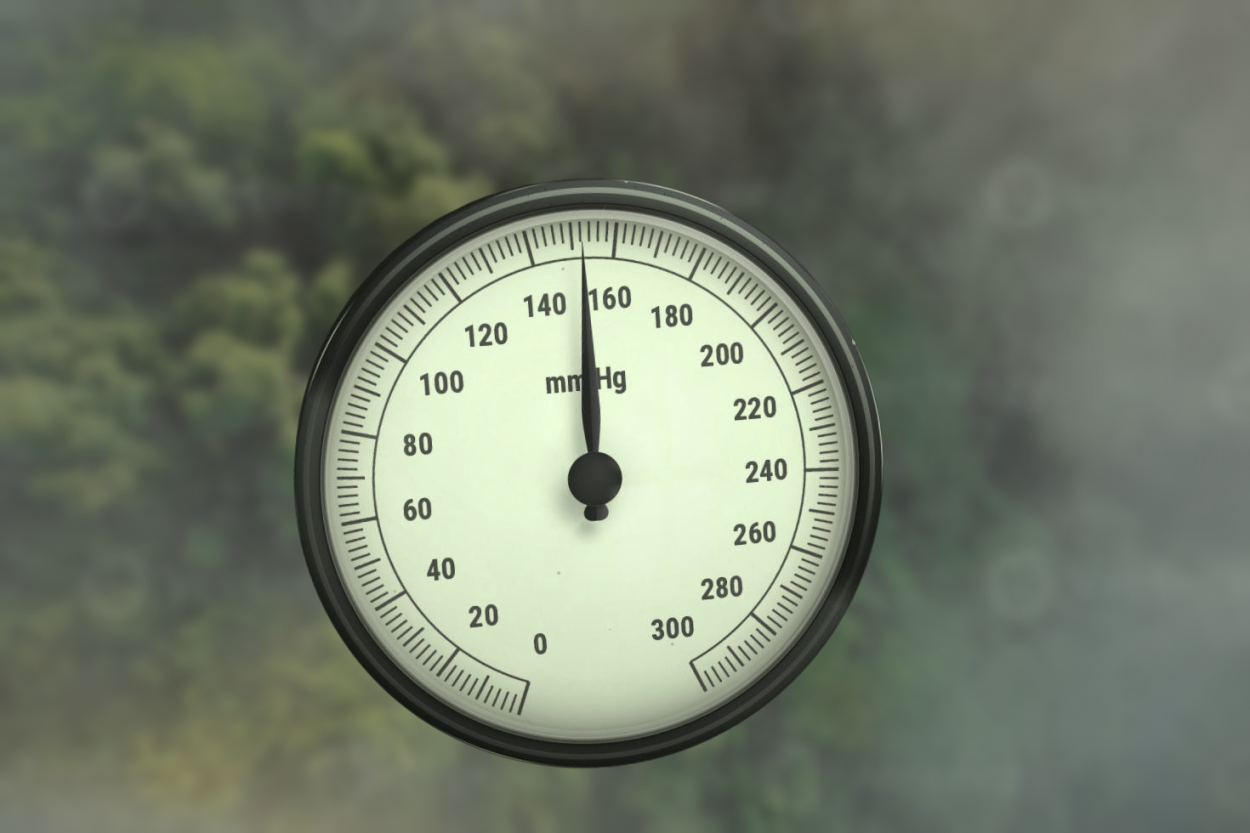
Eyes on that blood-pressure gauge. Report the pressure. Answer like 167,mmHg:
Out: 152,mmHg
